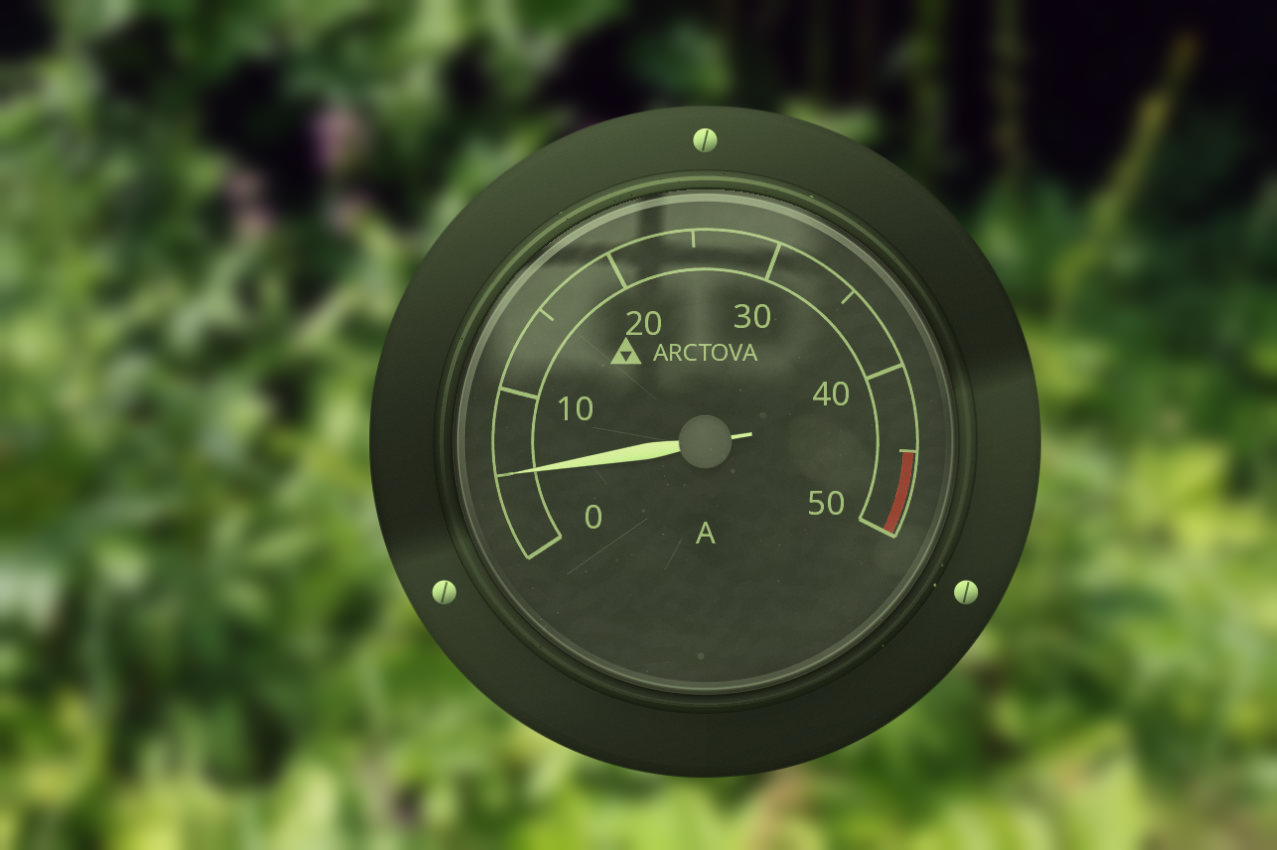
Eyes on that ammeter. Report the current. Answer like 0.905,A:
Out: 5,A
